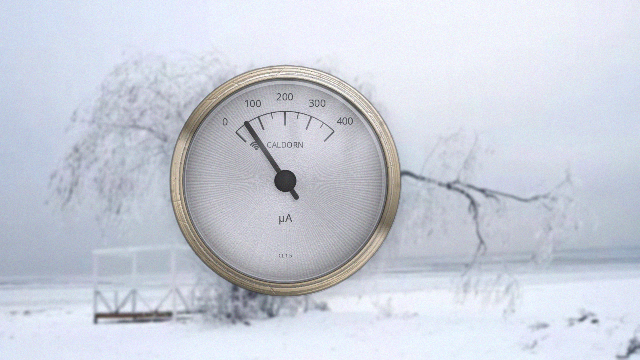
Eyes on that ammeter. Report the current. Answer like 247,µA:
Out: 50,µA
